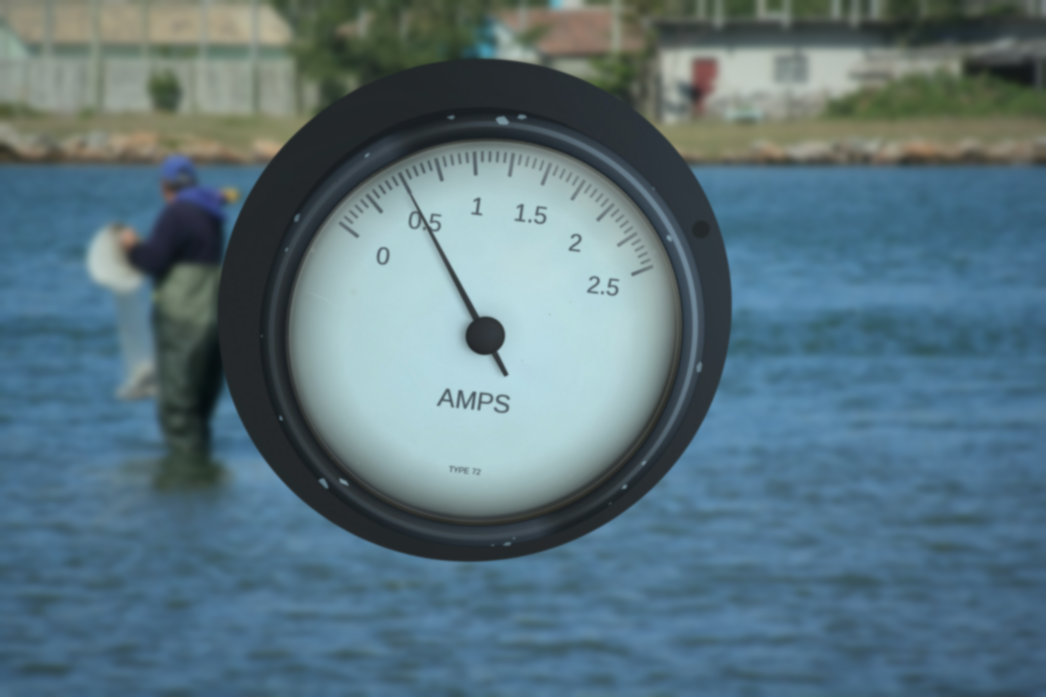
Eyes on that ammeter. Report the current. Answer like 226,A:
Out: 0.5,A
